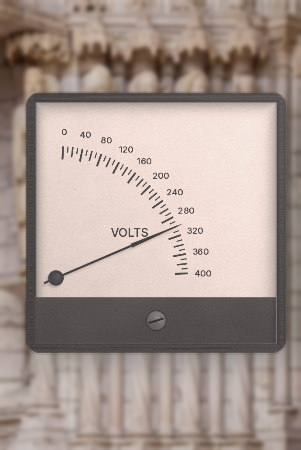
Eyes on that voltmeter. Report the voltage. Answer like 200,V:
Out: 300,V
